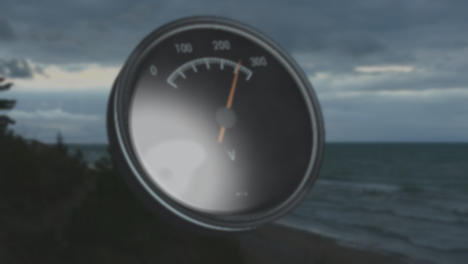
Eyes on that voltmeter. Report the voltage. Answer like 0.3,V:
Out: 250,V
